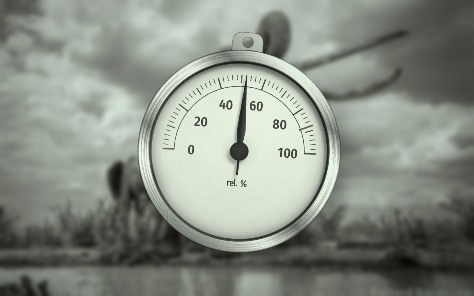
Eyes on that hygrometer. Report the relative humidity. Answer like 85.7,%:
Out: 52,%
